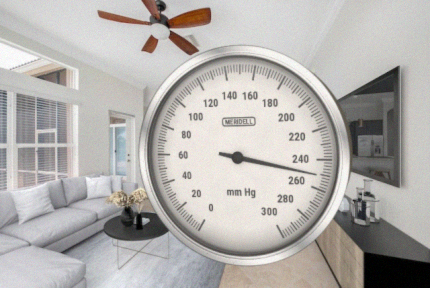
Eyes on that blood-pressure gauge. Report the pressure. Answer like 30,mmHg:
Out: 250,mmHg
